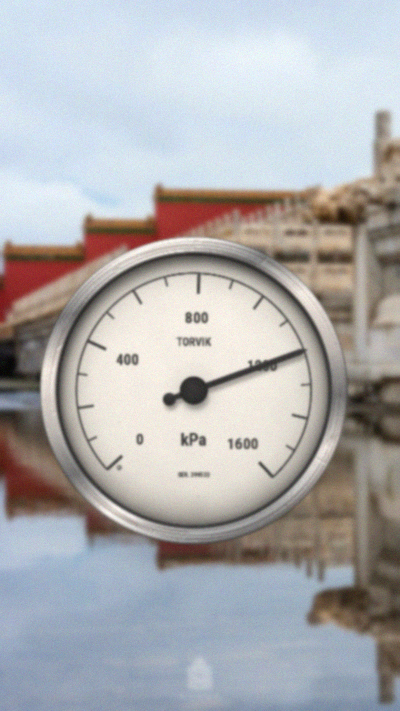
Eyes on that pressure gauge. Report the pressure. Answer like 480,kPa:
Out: 1200,kPa
